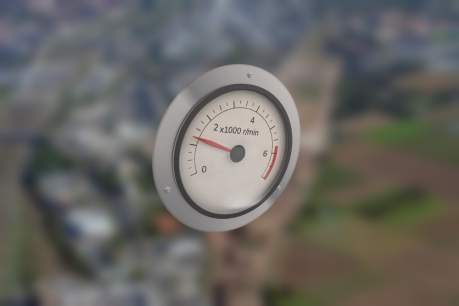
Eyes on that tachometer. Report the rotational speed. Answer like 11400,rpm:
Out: 1250,rpm
